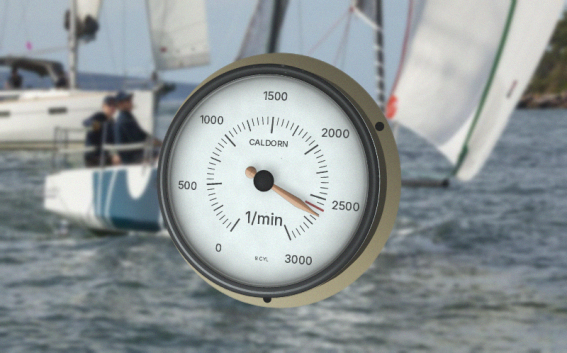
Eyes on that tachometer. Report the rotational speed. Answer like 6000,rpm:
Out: 2650,rpm
